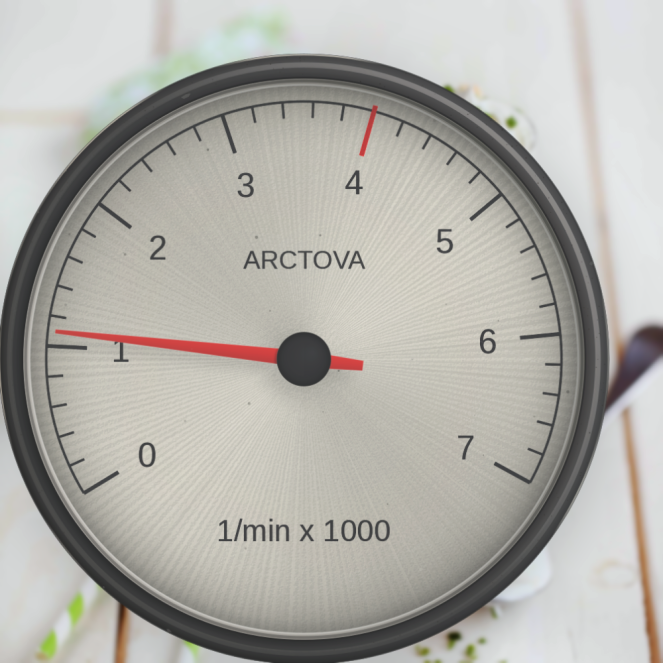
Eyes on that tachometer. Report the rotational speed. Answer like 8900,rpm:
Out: 1100,rpm
